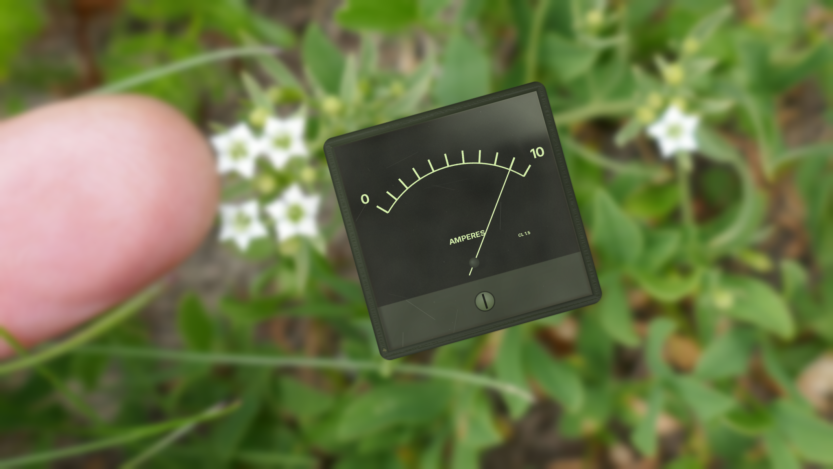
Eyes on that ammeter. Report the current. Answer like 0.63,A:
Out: 9,A
